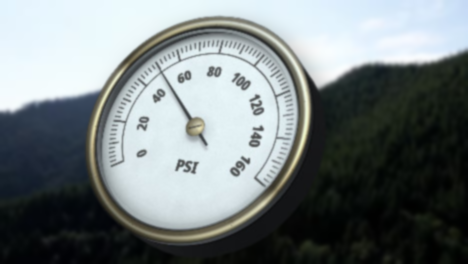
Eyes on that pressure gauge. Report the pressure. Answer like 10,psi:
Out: 50,psi
